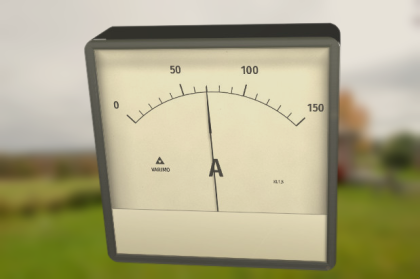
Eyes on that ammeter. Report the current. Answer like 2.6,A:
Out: 70,A
